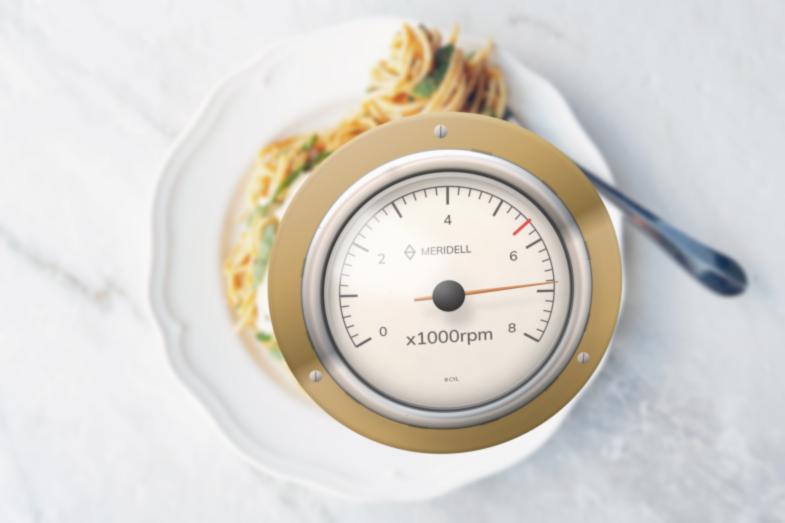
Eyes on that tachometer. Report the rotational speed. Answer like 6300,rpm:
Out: 6800,rpm
